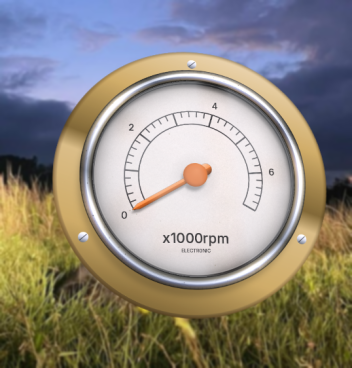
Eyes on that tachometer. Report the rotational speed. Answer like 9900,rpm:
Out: 0,rpm
